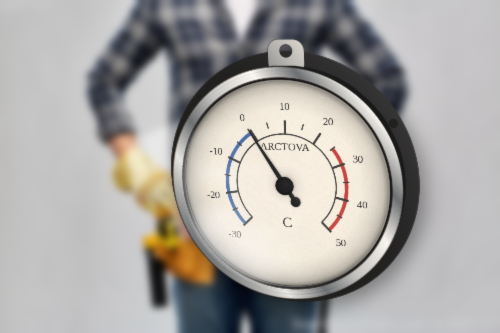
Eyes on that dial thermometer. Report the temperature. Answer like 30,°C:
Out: 0,°C
